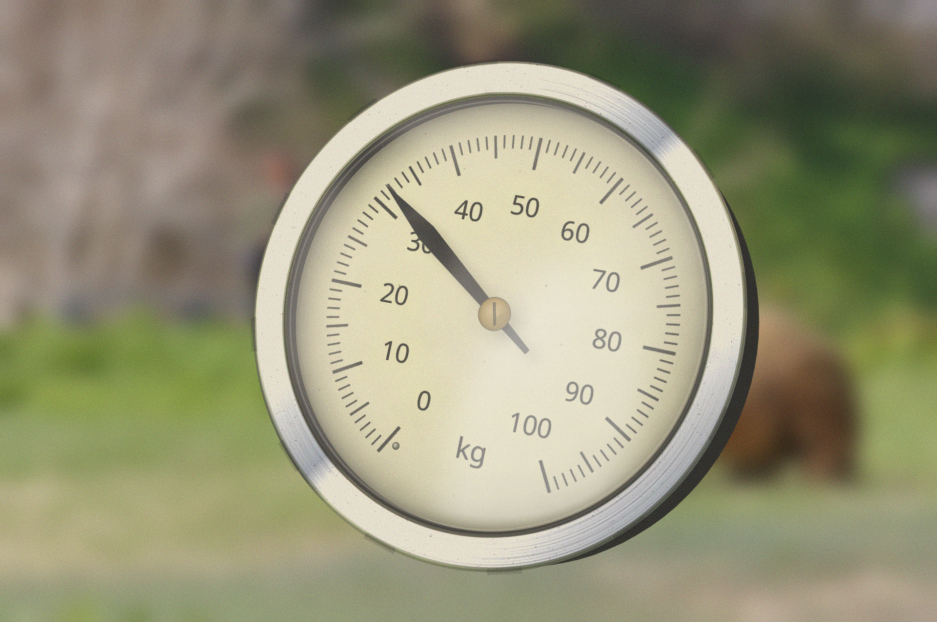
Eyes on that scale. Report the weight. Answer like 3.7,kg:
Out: 32,kg
